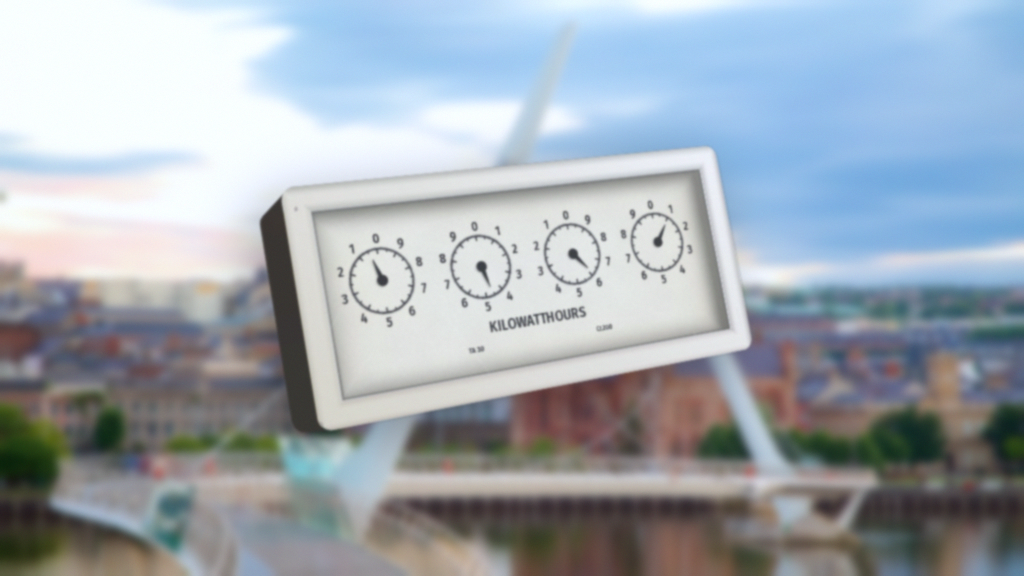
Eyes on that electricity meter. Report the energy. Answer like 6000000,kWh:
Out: 461,kWh
